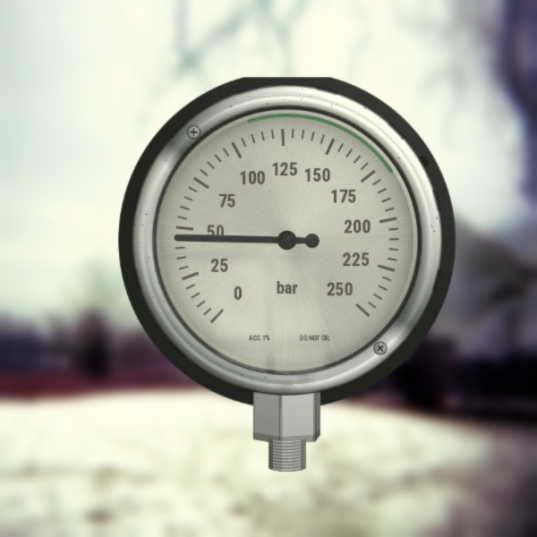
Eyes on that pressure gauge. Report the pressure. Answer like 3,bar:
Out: 45,bar
